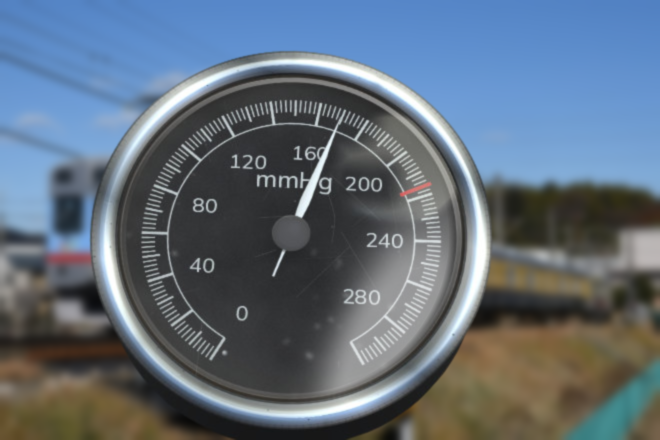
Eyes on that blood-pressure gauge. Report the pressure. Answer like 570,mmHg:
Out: 170,mmHg
